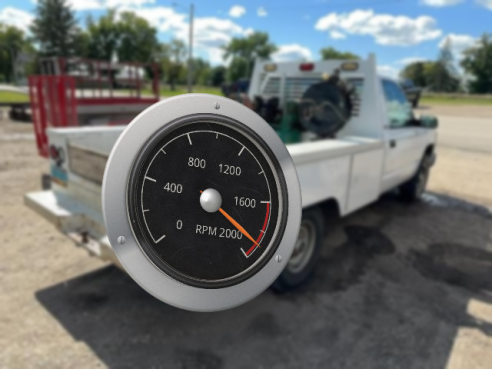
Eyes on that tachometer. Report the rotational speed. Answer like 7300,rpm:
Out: 1900,rpm
